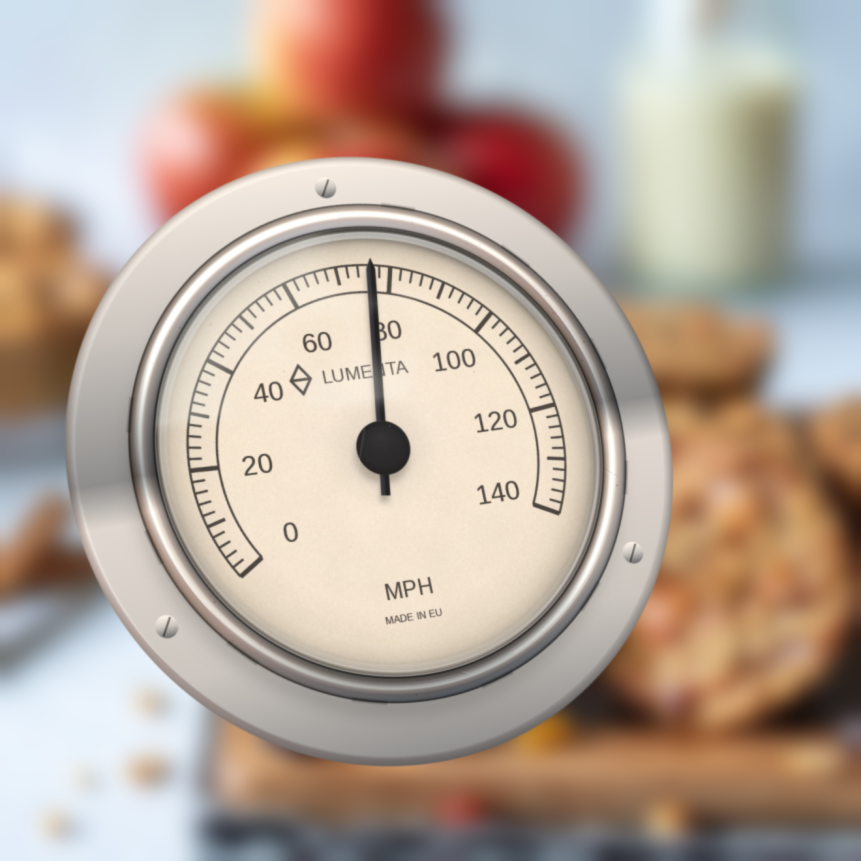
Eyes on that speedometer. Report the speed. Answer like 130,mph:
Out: 76,mph
